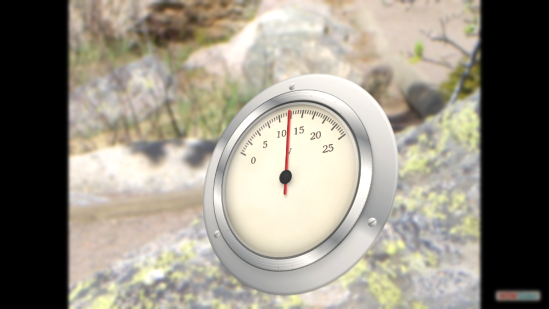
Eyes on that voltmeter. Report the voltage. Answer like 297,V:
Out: 12.5,V
